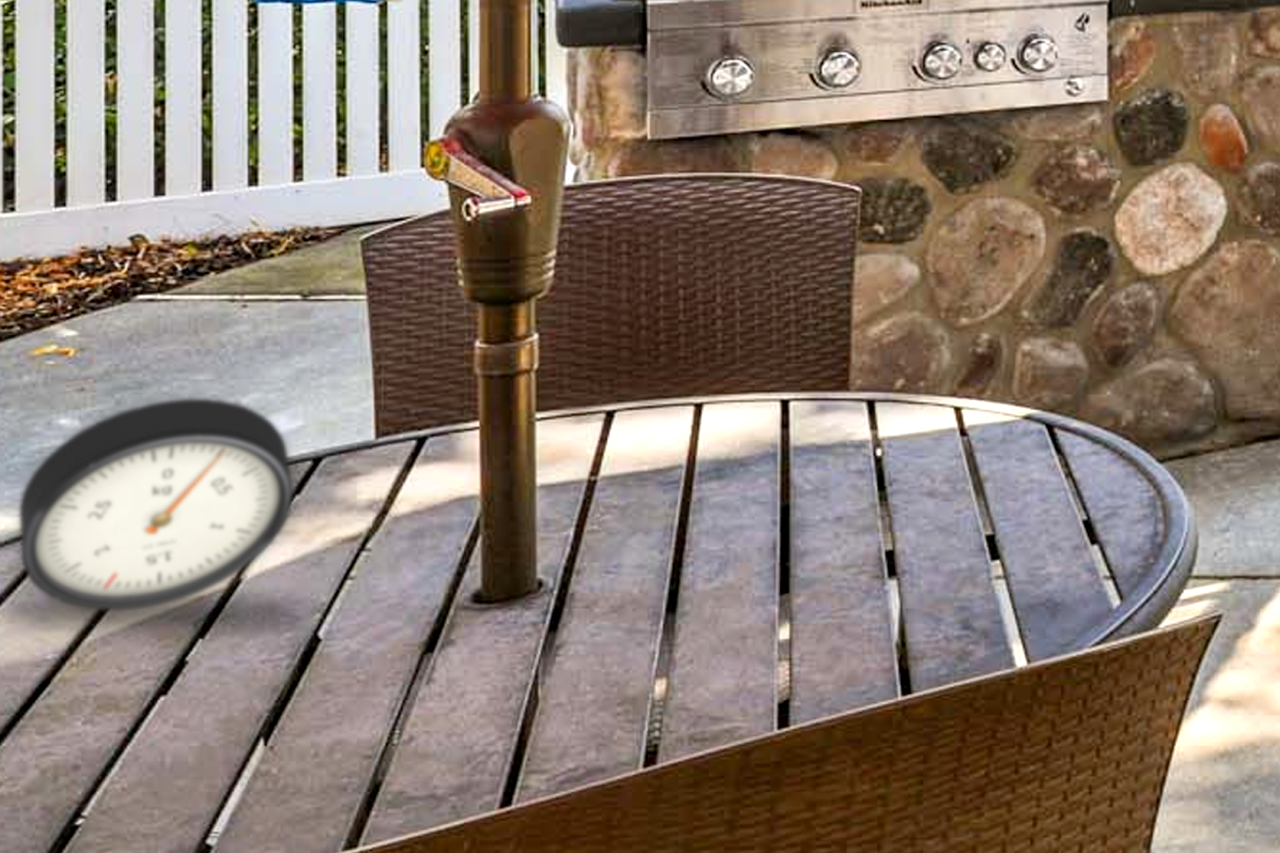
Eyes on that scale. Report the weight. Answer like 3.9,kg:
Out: 0.25,kg
